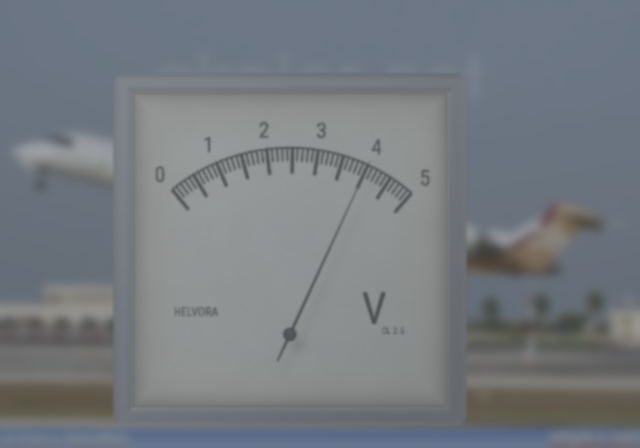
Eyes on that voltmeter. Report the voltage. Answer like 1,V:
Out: 4,V
